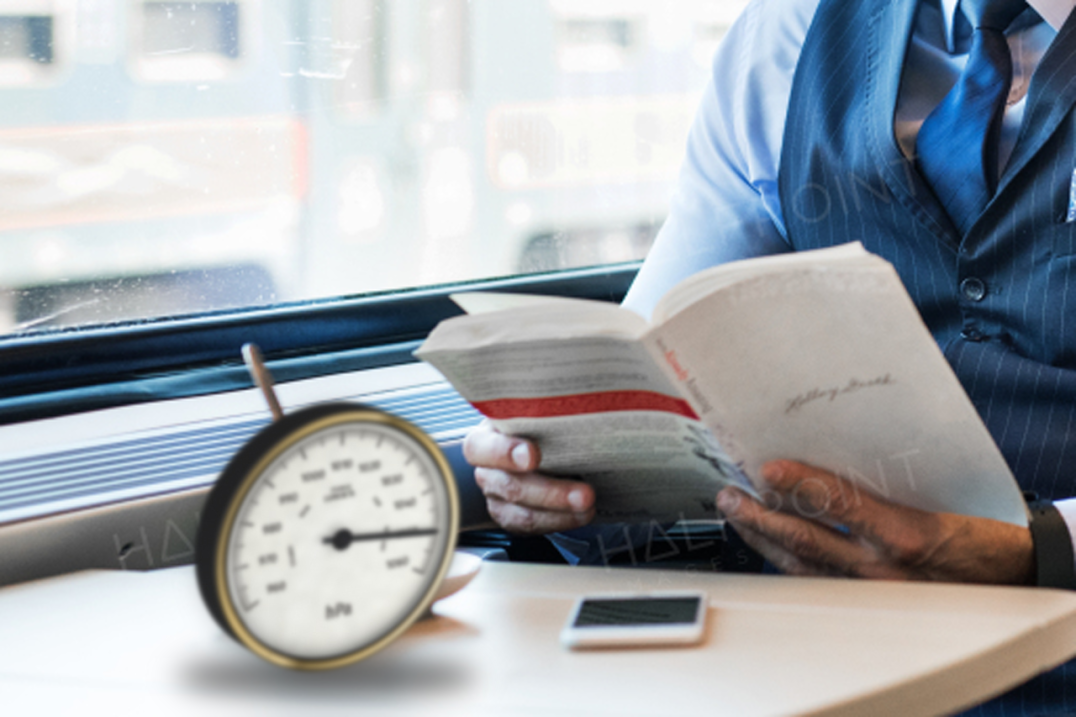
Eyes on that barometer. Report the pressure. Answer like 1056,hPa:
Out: 1050,hPa
